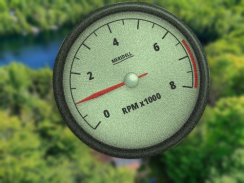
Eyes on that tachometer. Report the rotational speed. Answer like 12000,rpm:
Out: 1000,rpm
